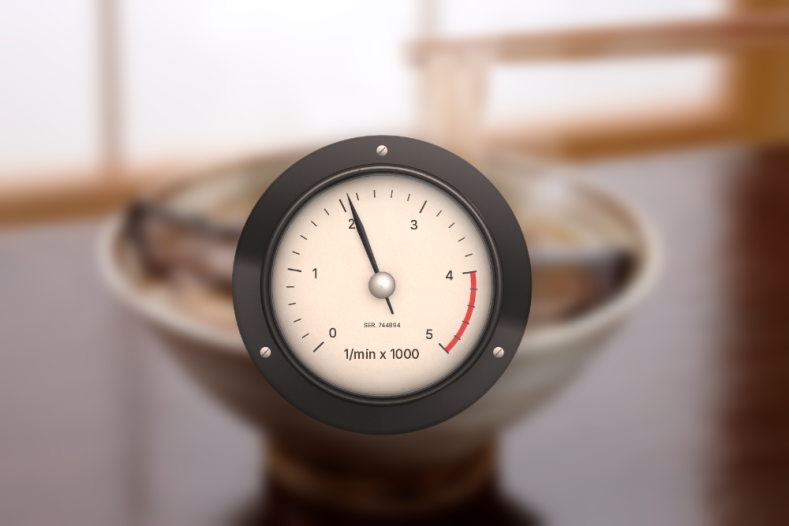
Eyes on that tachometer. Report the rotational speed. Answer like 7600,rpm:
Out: 2100,rpm
